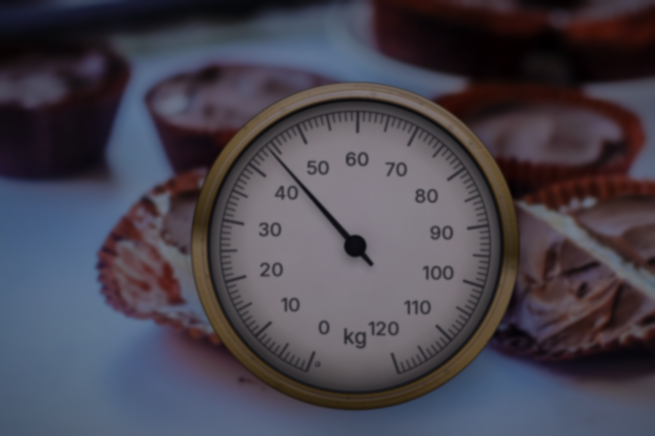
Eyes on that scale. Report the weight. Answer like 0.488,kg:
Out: 44,kg
